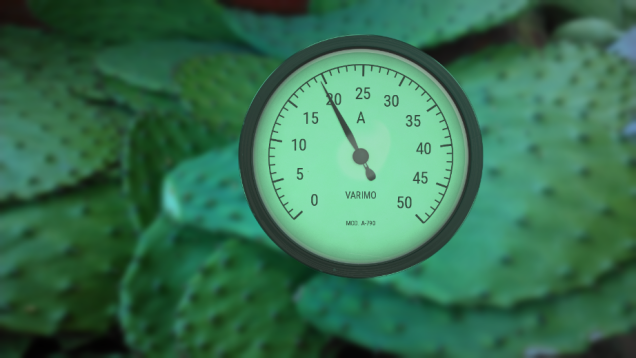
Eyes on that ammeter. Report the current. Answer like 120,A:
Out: 19.5,A
